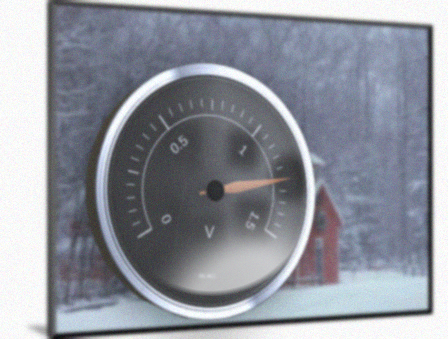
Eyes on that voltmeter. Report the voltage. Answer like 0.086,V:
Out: 1.25,V
